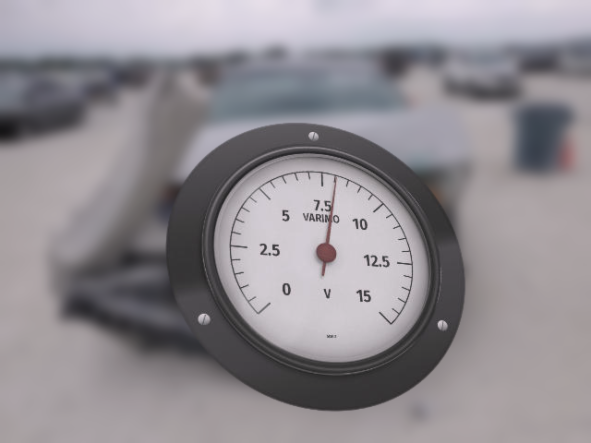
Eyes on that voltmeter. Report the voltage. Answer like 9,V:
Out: 8,V
